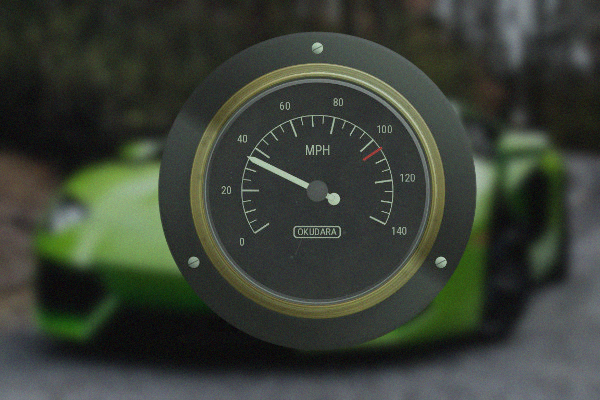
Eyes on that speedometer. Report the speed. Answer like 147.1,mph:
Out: 35,mph
